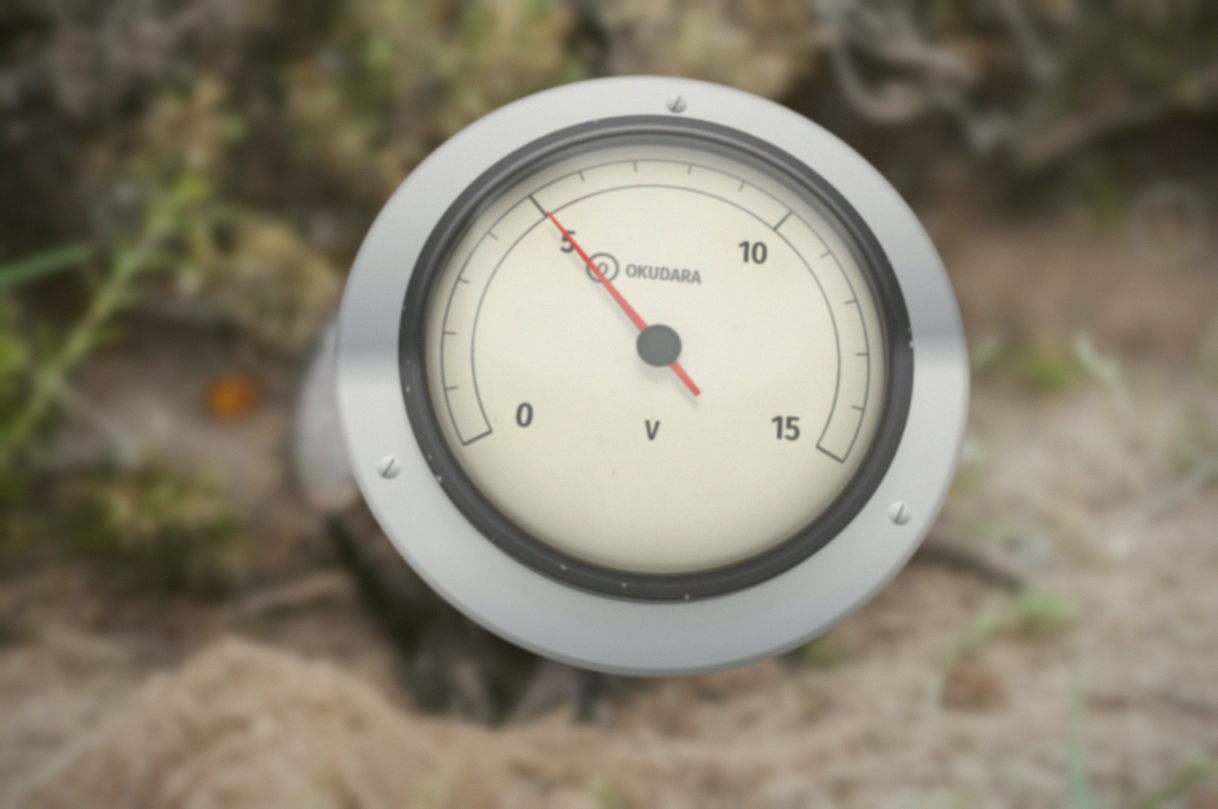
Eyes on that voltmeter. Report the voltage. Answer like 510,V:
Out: 5,V
